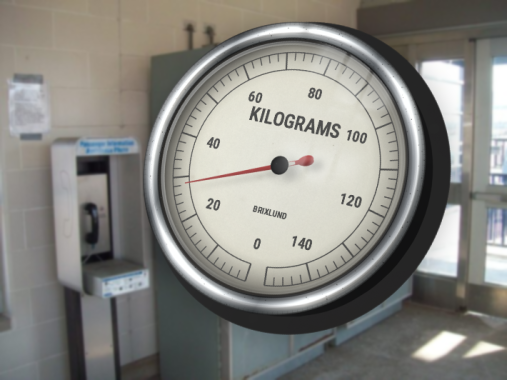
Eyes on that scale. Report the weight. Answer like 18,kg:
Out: 28,kg
